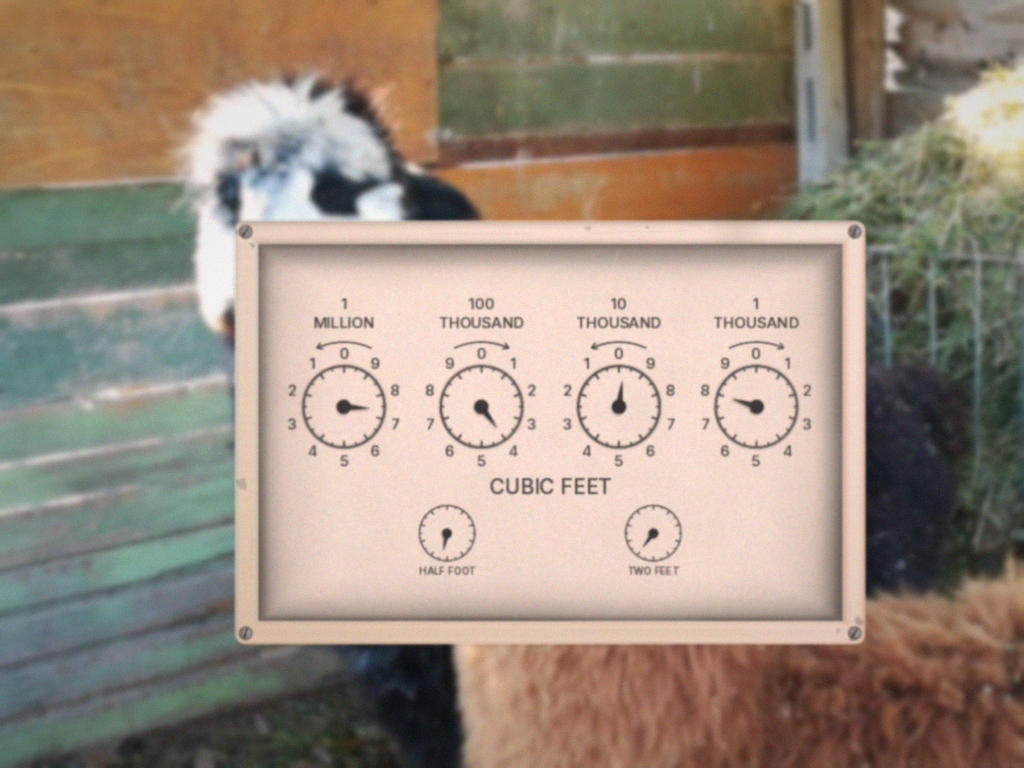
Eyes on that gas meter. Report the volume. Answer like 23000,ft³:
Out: 739800,ft³
